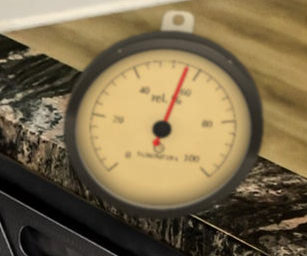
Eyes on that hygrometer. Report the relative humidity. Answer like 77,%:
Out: 56,%
